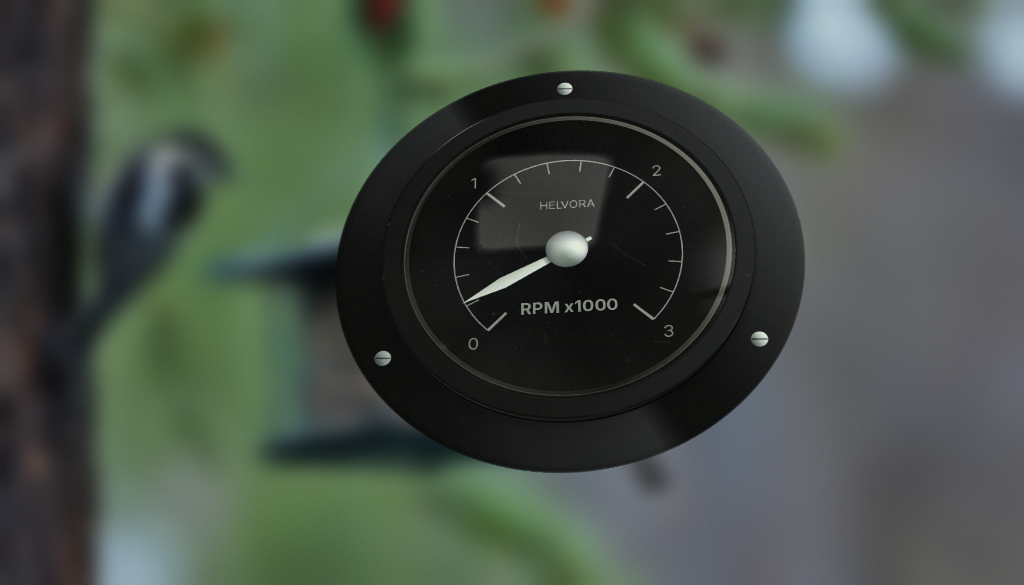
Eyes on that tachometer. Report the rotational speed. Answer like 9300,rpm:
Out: 200,rpm
